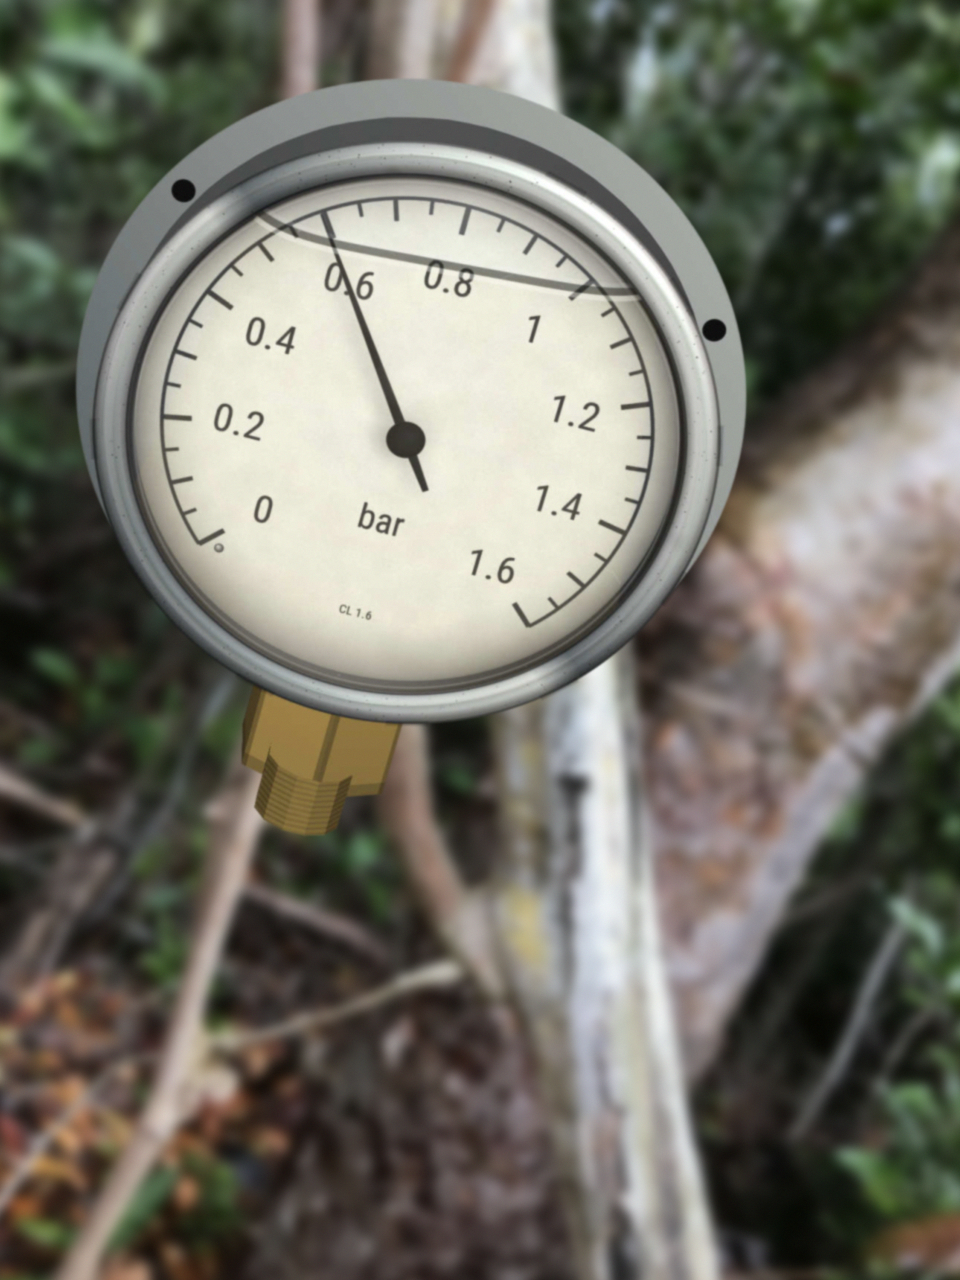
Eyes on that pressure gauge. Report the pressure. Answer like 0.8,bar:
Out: 0.6,bar
